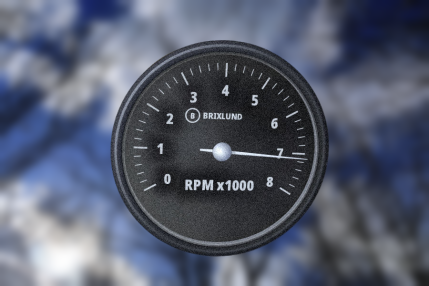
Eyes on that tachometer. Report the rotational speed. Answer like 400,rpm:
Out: 7100,rpm
